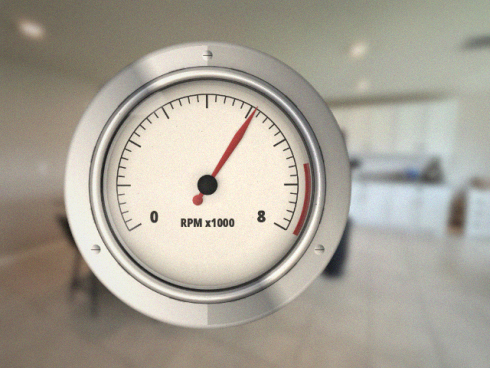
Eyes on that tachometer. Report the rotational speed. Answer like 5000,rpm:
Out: 5100,rpm
